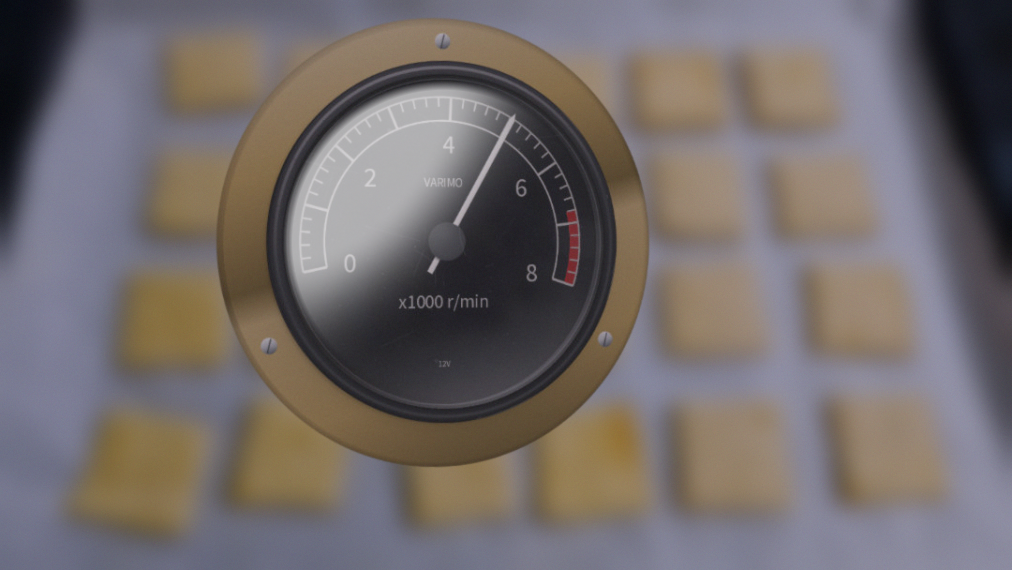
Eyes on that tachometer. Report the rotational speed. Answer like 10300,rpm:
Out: 5000,rpm
